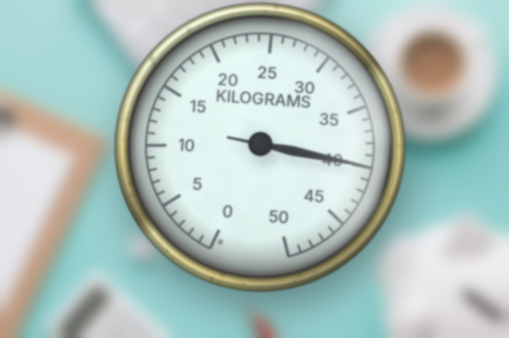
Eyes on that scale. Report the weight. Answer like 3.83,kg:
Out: 40,kg
